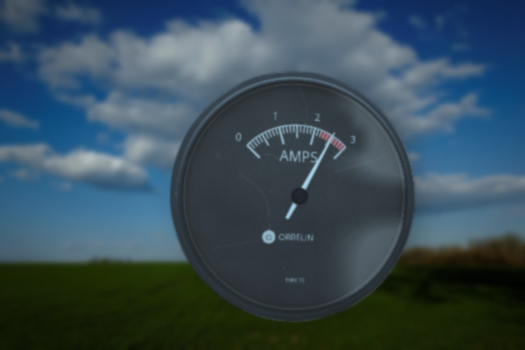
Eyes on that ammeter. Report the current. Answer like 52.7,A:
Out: 2.5,A
